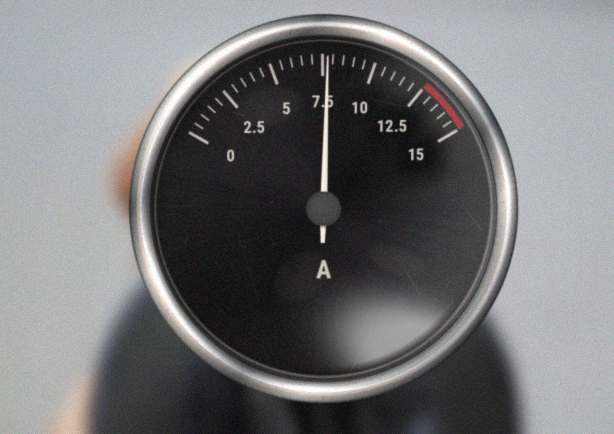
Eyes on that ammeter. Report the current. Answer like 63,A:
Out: 7.75,A
